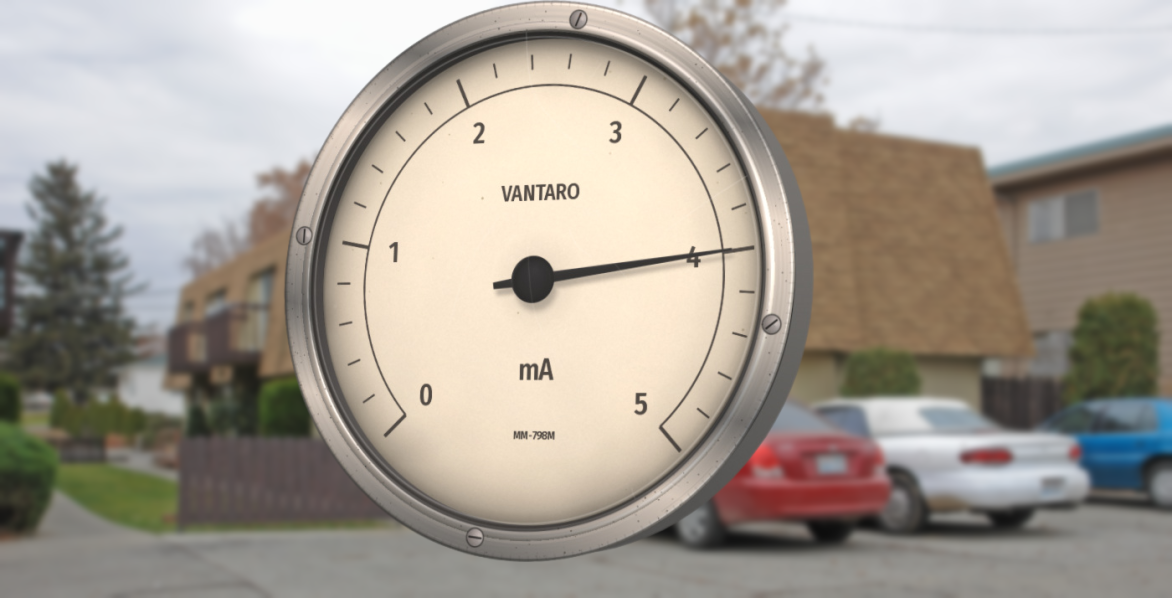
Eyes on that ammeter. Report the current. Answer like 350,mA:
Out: 4,mA
